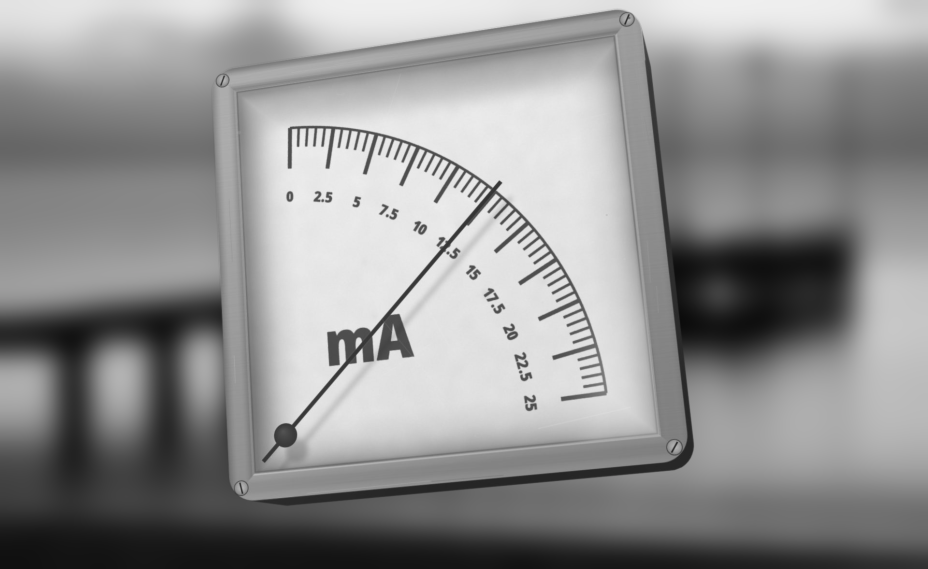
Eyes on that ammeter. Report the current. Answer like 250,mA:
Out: 12.5,mA
